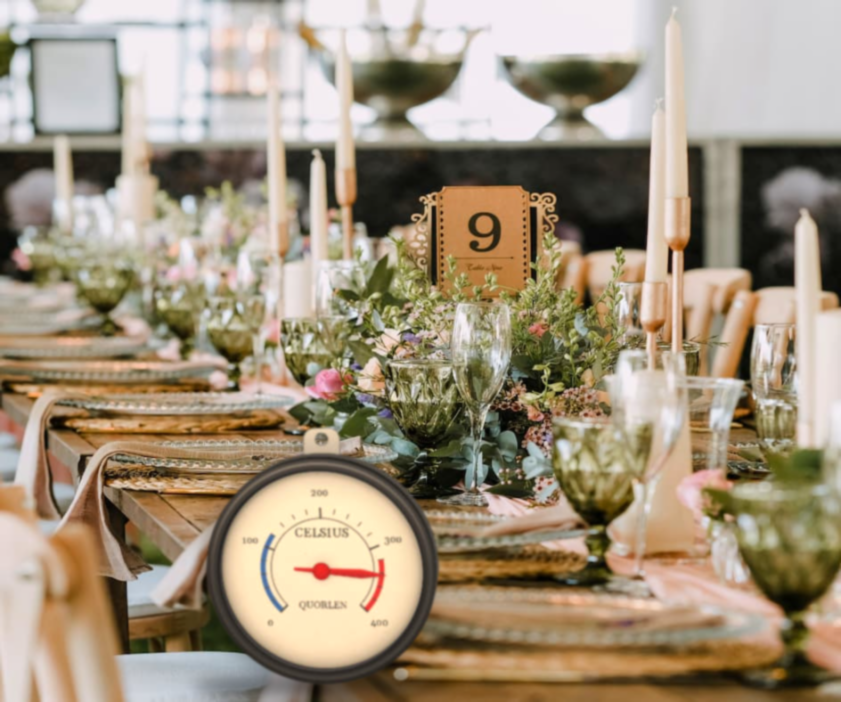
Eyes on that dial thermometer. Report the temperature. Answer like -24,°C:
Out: 340,°C
